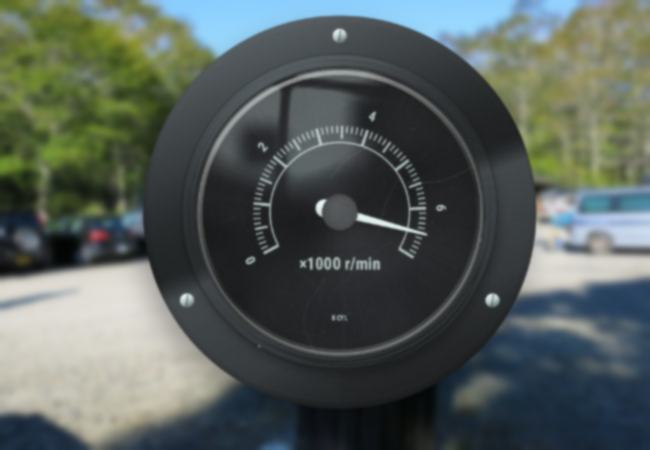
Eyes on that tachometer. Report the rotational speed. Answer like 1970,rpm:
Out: 6500,rpm
